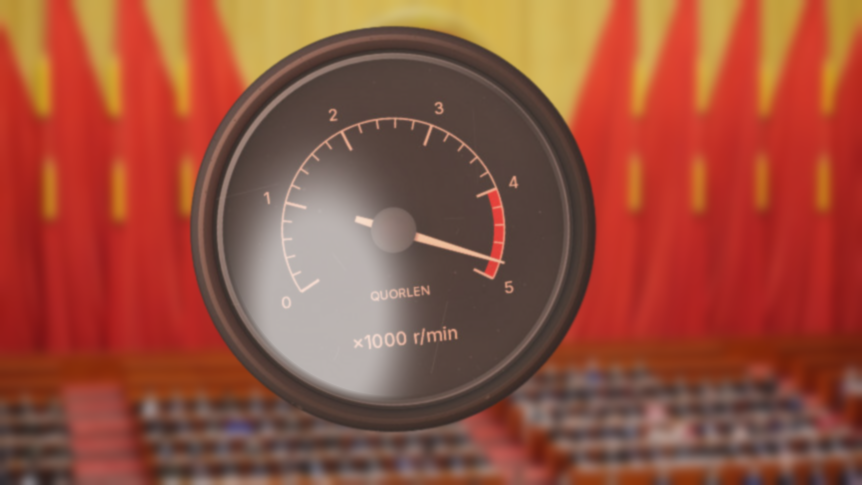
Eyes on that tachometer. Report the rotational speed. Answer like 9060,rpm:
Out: 4800,rpm
